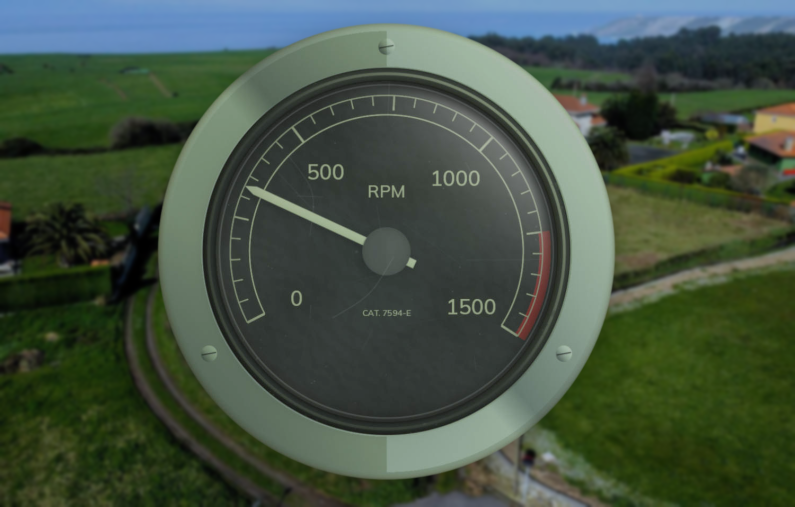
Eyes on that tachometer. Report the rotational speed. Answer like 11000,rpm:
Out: 325,rpm
